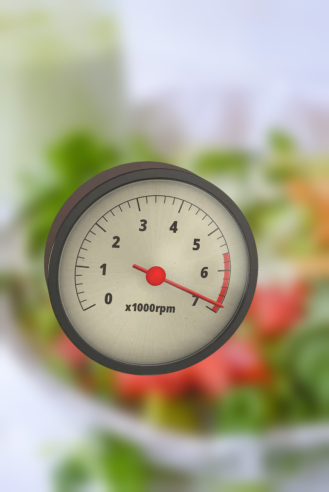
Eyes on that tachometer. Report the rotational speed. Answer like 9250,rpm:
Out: 6800,rpm
